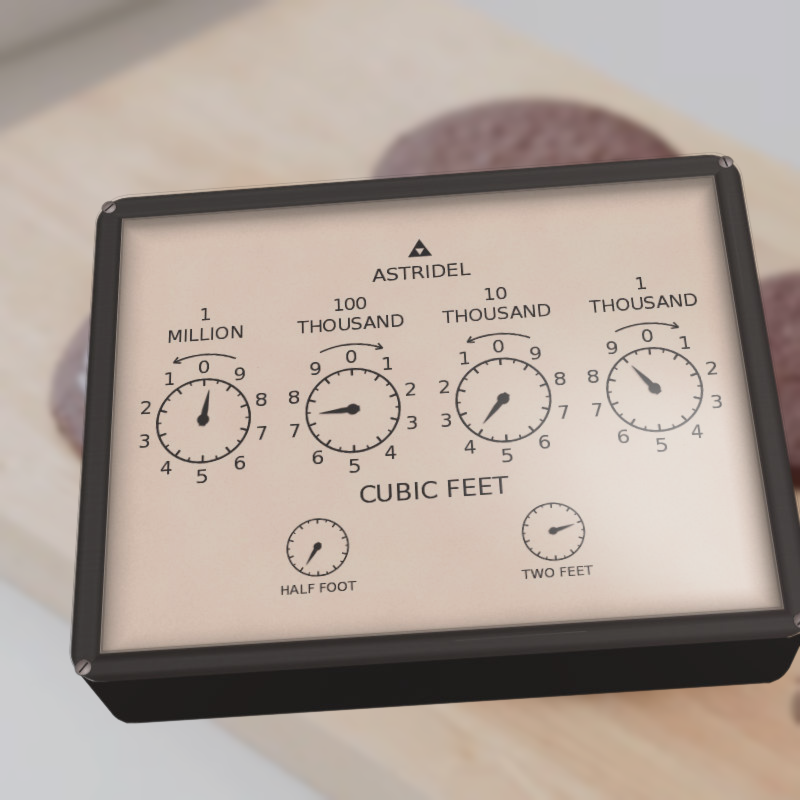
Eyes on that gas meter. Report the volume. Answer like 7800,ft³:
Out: 973900,ft³
